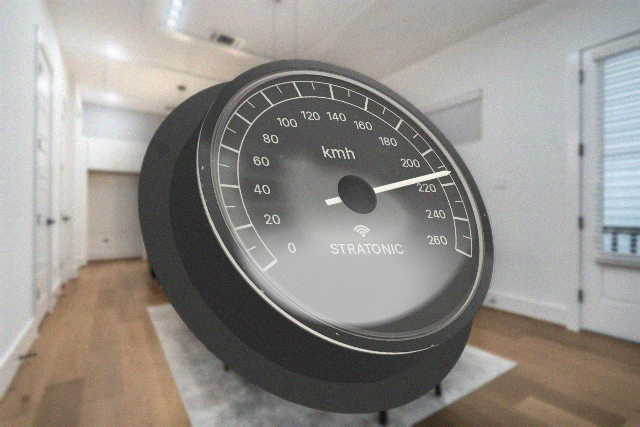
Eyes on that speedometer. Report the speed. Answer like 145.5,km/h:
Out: 215,km/h
